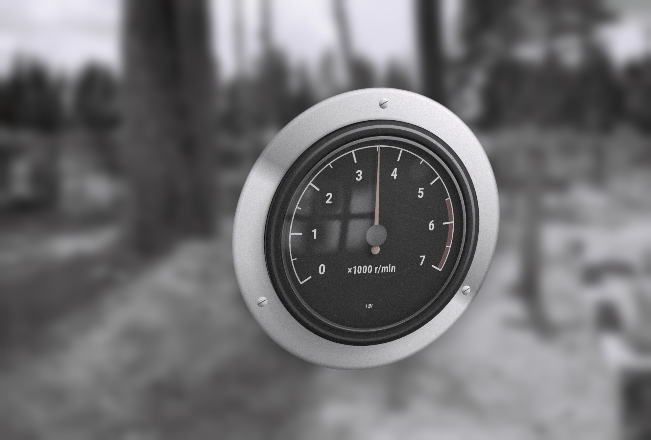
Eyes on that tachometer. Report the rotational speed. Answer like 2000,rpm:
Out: 3500,rpm
